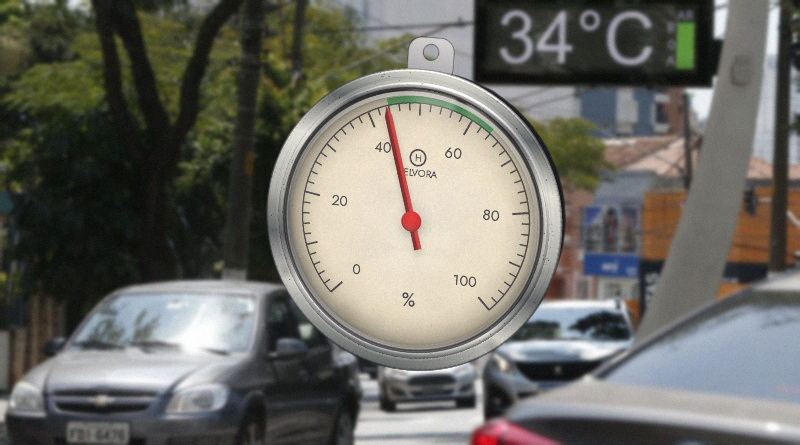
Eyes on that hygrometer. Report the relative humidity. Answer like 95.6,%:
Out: 44,%
